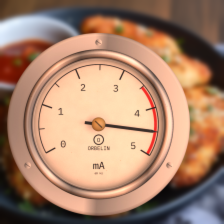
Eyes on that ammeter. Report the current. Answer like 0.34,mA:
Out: 4.5,mA
